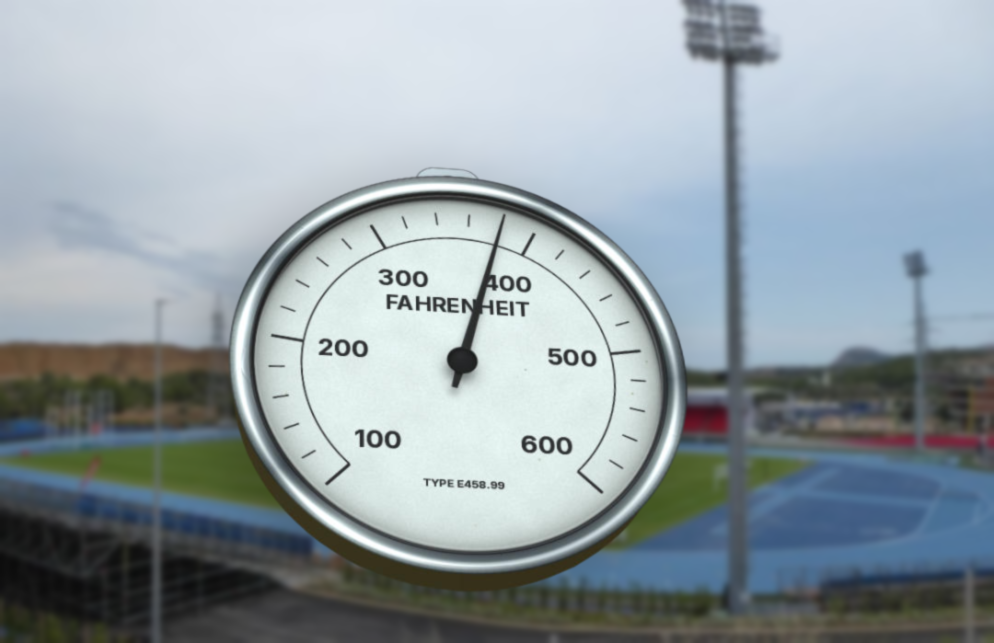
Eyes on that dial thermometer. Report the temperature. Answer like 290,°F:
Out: 380,°F
